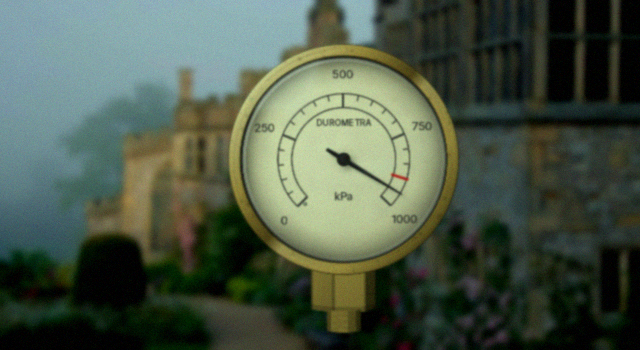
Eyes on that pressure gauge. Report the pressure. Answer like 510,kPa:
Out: 950,kPa
